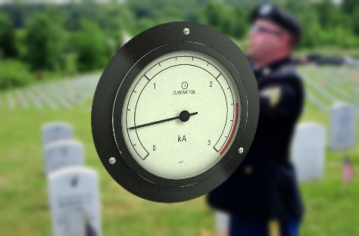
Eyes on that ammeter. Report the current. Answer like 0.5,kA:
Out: 0.4,kA
